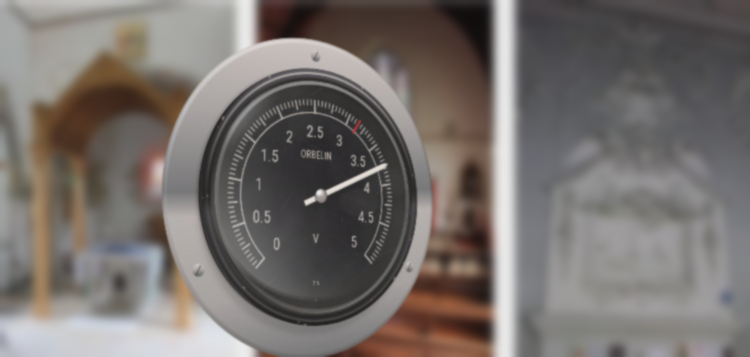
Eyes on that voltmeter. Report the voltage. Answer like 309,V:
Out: 3.75,V
